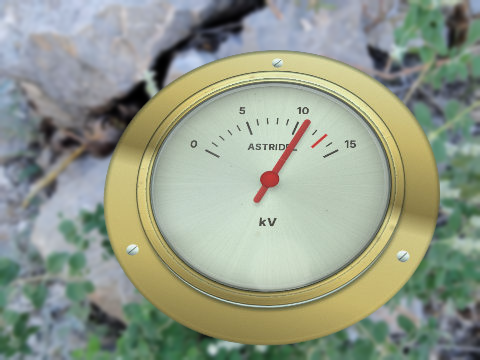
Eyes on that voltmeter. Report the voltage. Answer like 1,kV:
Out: 11,kV
